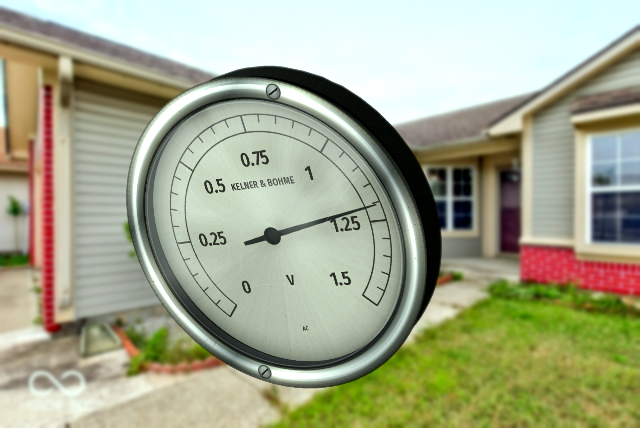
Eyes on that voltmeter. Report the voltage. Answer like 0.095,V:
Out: 1.2,V
